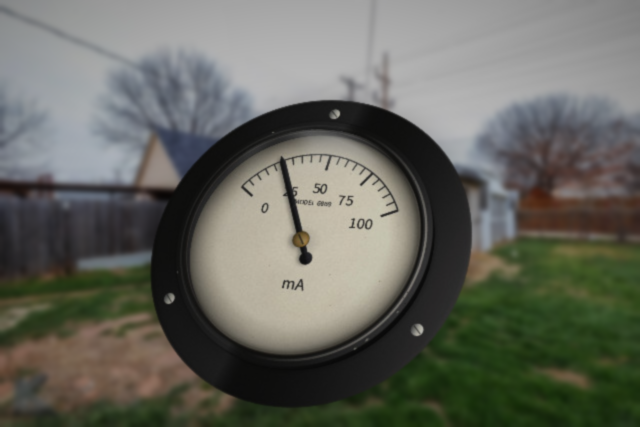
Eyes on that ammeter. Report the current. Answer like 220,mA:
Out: 25,mA
